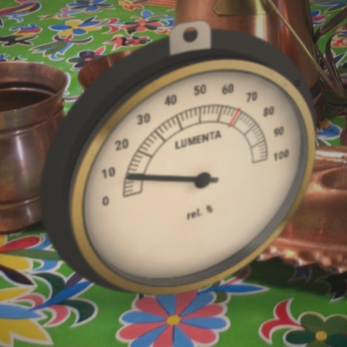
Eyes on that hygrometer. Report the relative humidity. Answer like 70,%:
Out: 10,%
